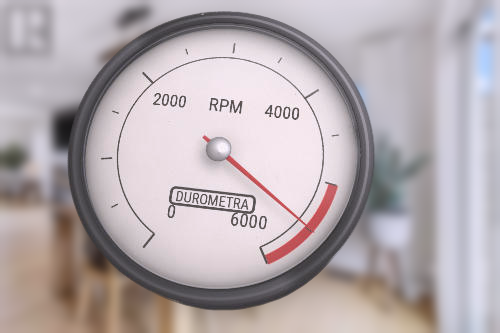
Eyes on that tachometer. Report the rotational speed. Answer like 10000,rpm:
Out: 5500,rpm
